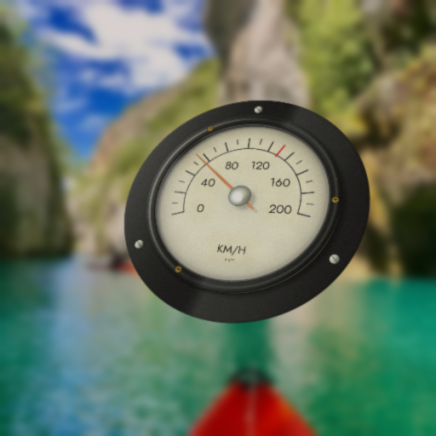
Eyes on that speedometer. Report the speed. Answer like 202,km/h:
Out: 55,km/h
